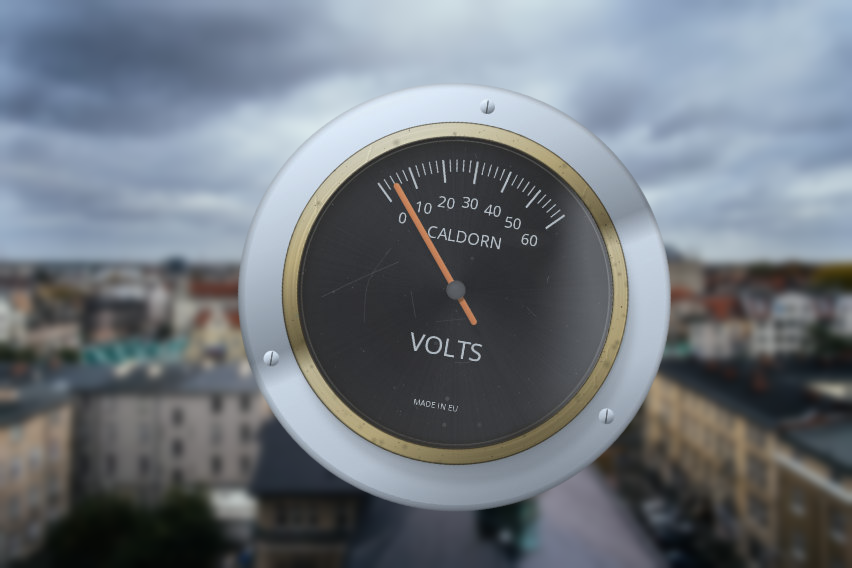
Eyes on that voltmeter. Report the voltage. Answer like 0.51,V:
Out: 4,V
